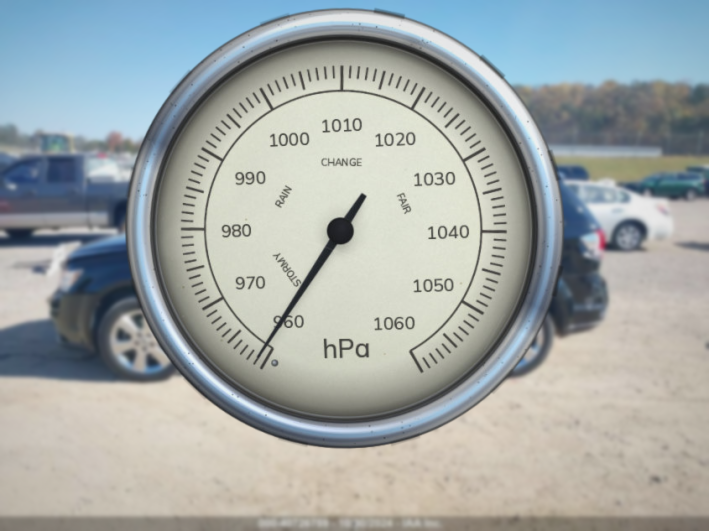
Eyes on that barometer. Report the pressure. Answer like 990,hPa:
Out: 961,hPa
